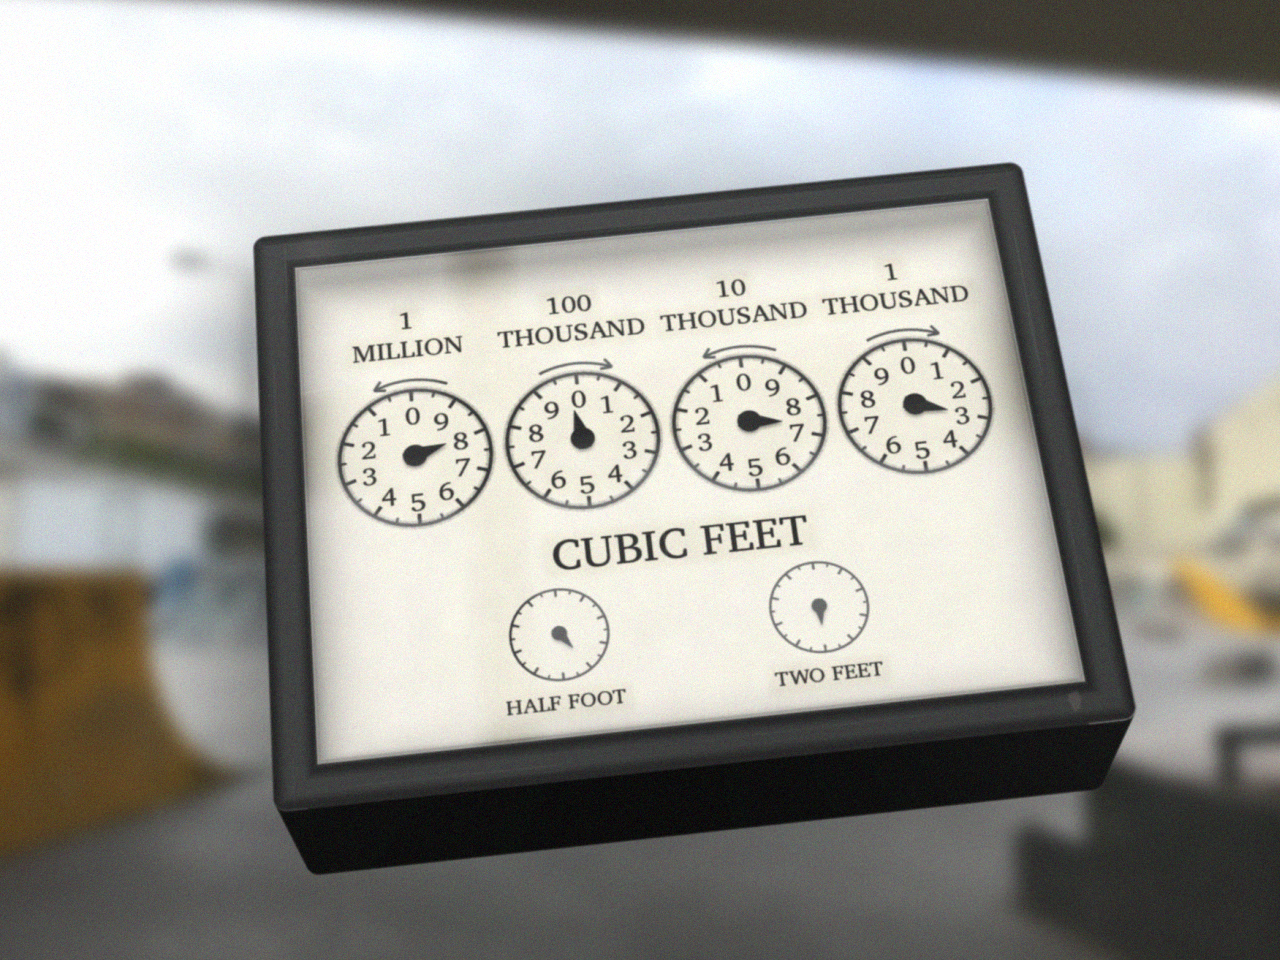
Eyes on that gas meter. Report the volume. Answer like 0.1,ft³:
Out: 797300,ft³
